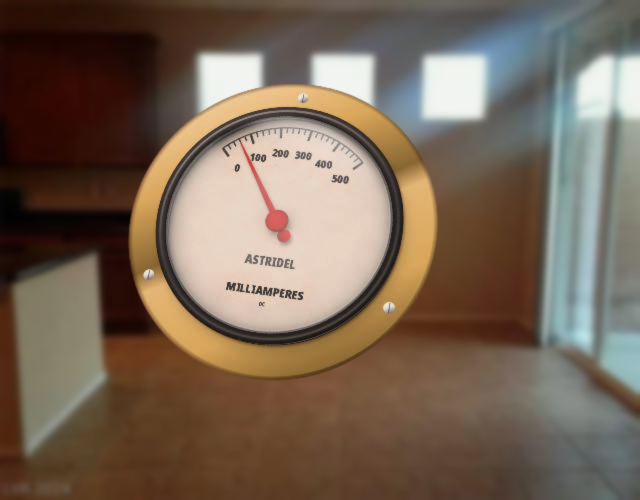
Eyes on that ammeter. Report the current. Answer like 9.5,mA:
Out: 60,mA
